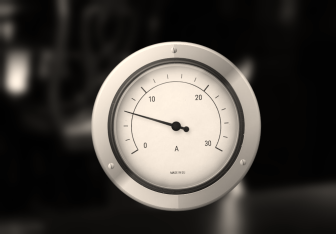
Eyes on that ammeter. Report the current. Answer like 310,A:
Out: 6,A
